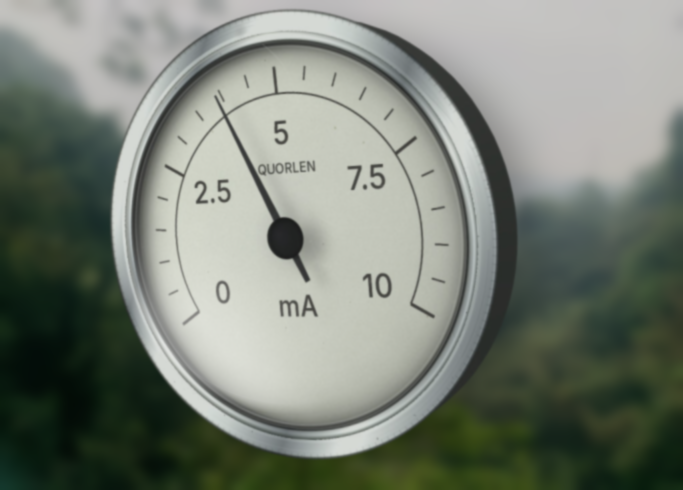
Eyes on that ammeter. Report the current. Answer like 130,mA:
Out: 4,mA
